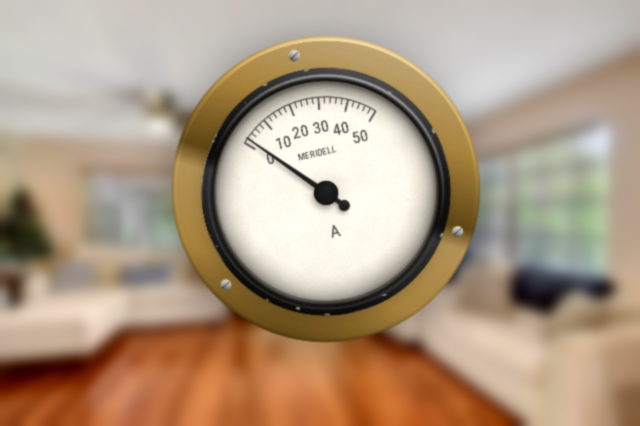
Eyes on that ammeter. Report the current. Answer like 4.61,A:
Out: 2,A
